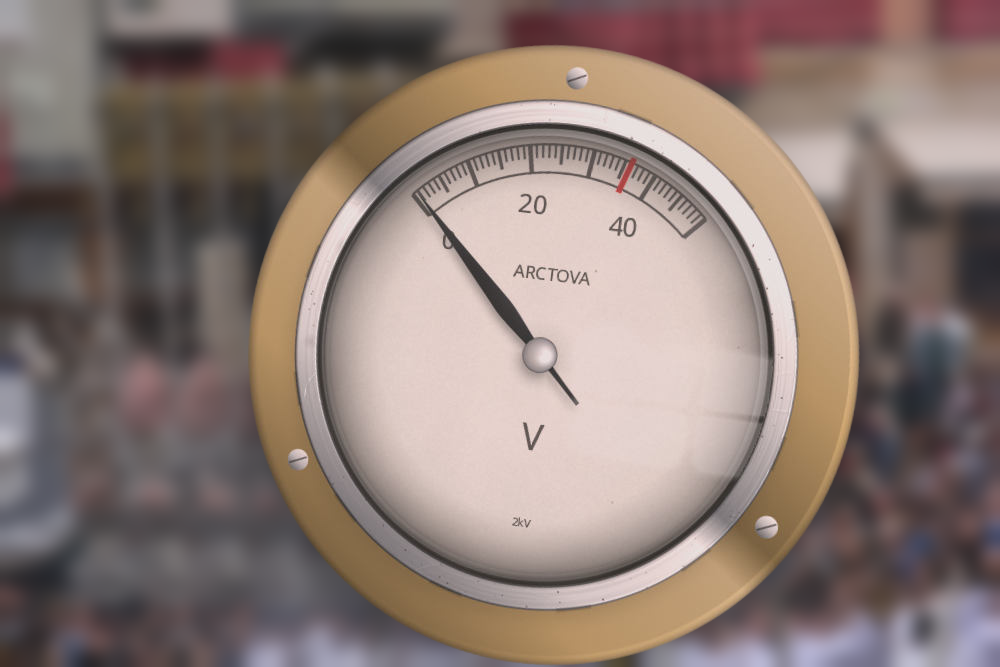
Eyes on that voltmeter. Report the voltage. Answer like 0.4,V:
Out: 1,V
